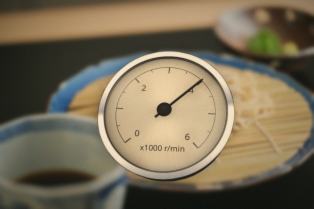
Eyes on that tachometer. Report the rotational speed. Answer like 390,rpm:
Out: 4000,rpm
